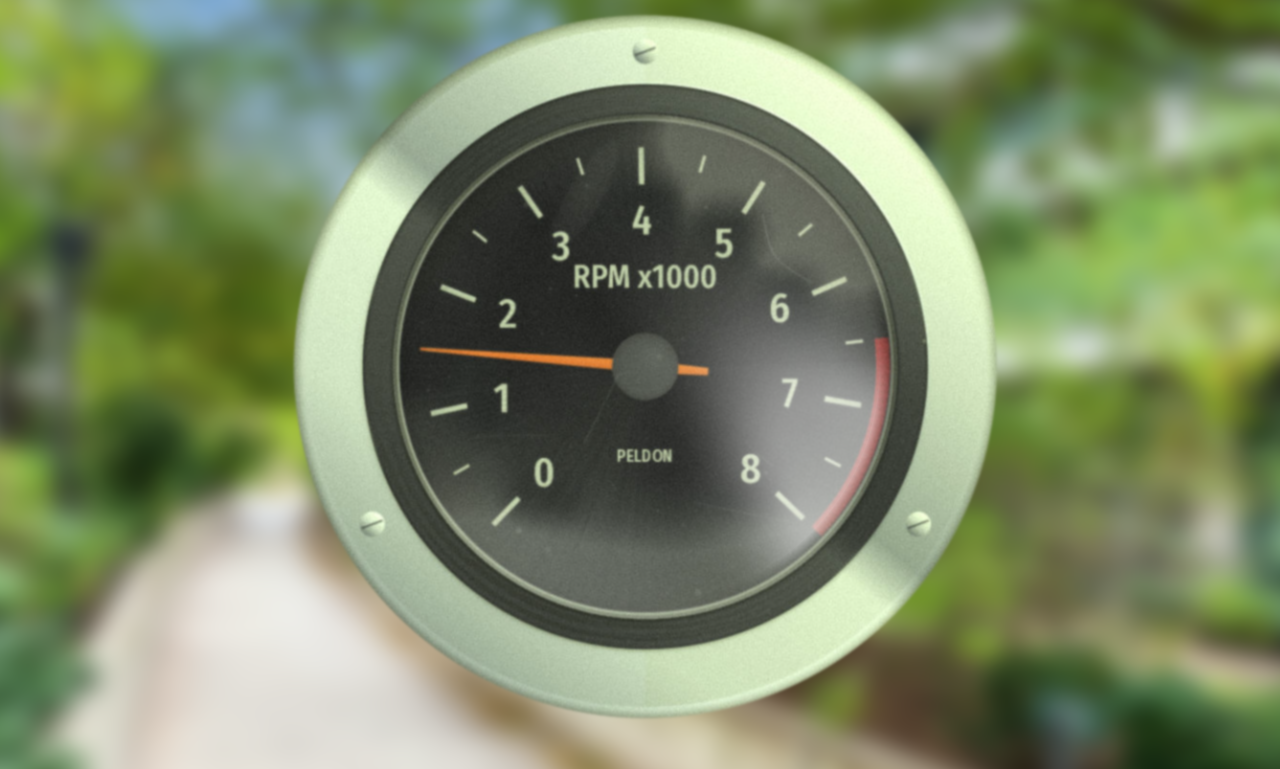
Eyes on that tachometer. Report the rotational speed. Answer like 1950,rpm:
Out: 1500,rpm
